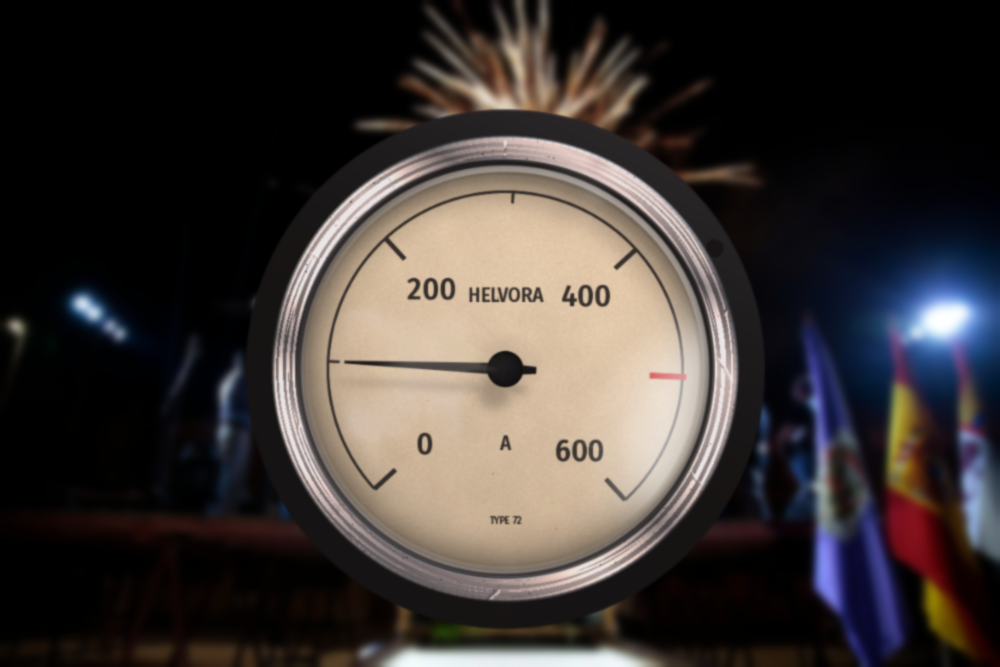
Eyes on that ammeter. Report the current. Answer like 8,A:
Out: 100,A
